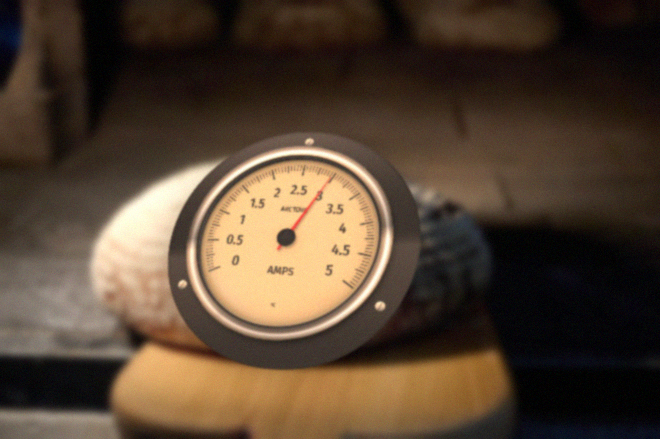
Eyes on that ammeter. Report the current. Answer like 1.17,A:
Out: 3,A
